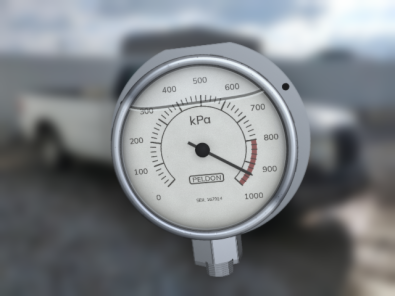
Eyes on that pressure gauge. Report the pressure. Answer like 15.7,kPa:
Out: 940,kPa
